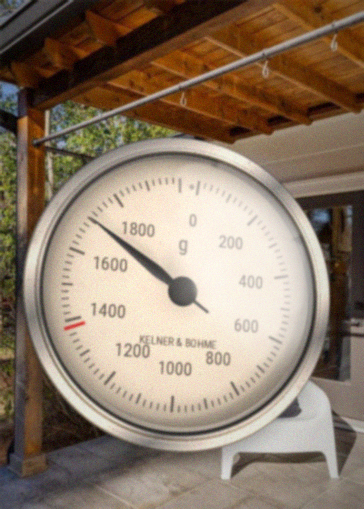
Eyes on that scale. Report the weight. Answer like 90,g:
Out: 1700,g
